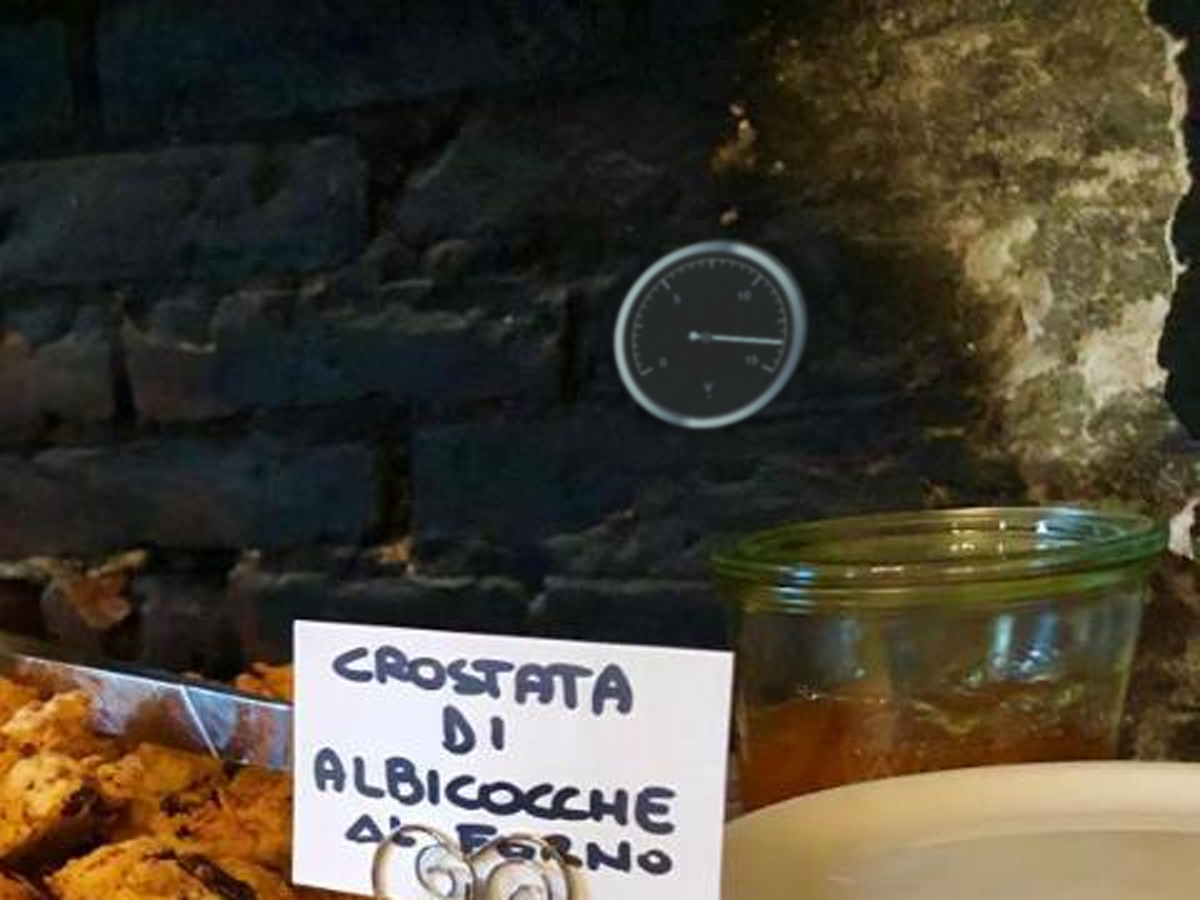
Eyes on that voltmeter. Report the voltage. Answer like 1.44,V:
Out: 13.5,V
